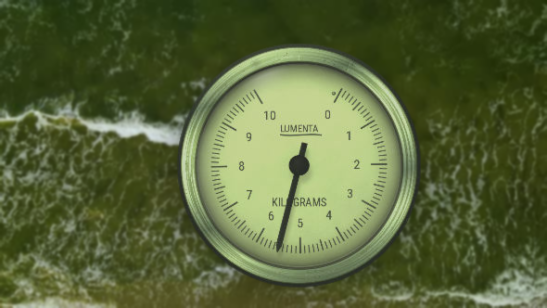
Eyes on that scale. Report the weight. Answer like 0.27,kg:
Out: 5.5,kg
